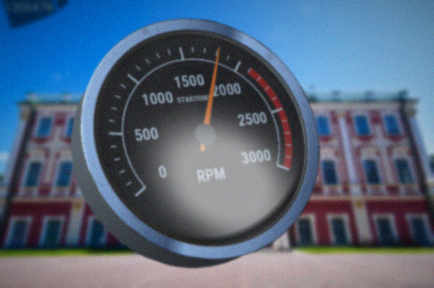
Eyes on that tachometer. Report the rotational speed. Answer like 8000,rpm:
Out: 1800,rpm
